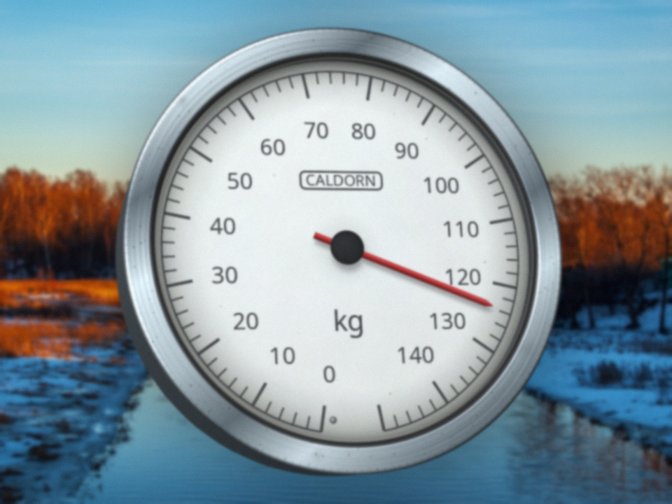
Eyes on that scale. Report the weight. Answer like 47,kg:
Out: 124,kg
